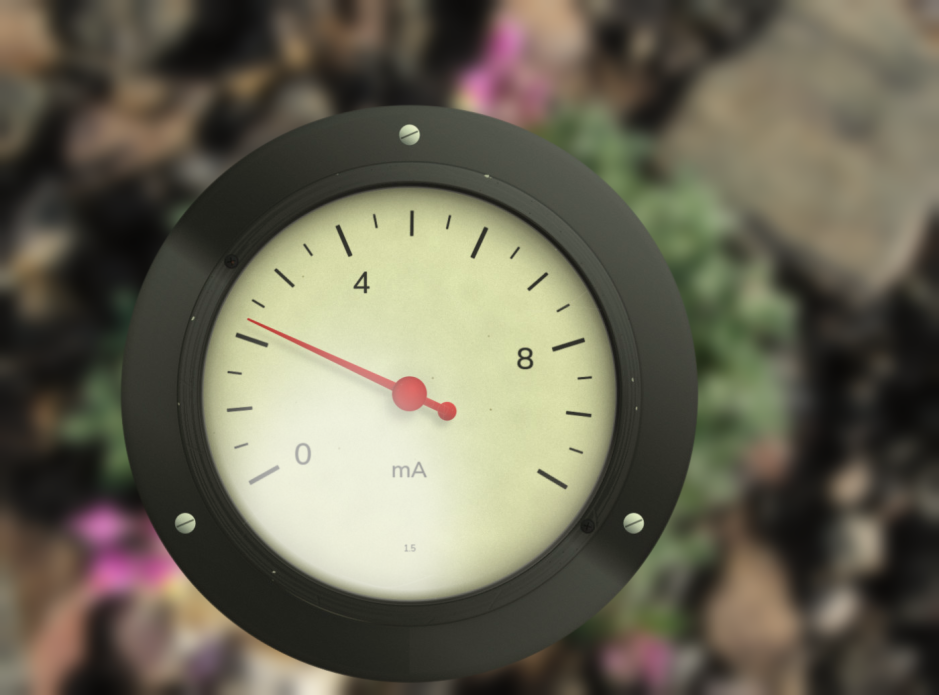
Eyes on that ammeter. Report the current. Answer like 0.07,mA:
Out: 2.25,mA
